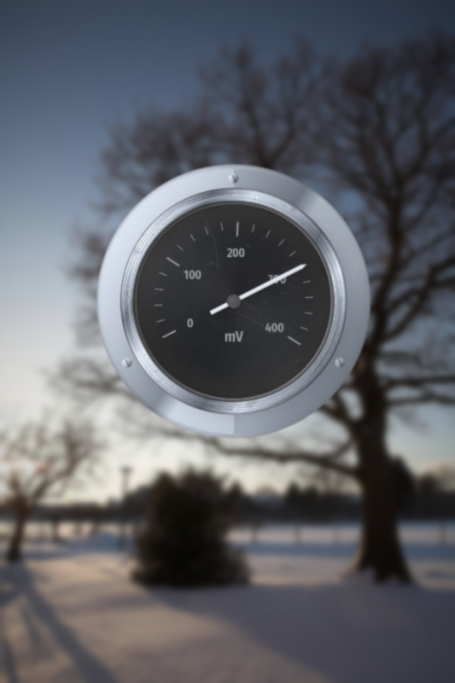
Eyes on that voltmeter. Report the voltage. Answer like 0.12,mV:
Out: 300,mV
